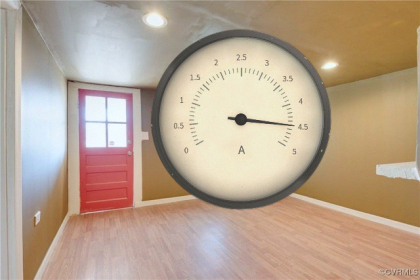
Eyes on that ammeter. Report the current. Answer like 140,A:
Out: 4.5,A
